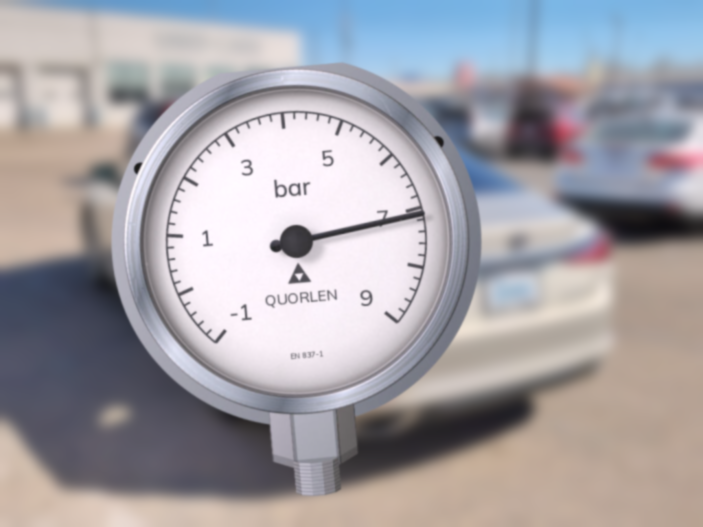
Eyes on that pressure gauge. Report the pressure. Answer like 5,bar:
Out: 7.1,bar
